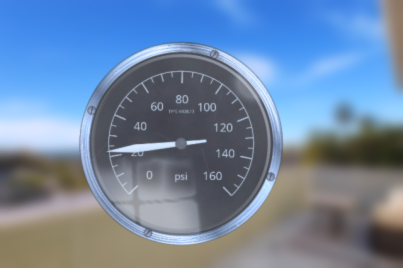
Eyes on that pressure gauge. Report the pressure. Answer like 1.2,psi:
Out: 22.5,psi
